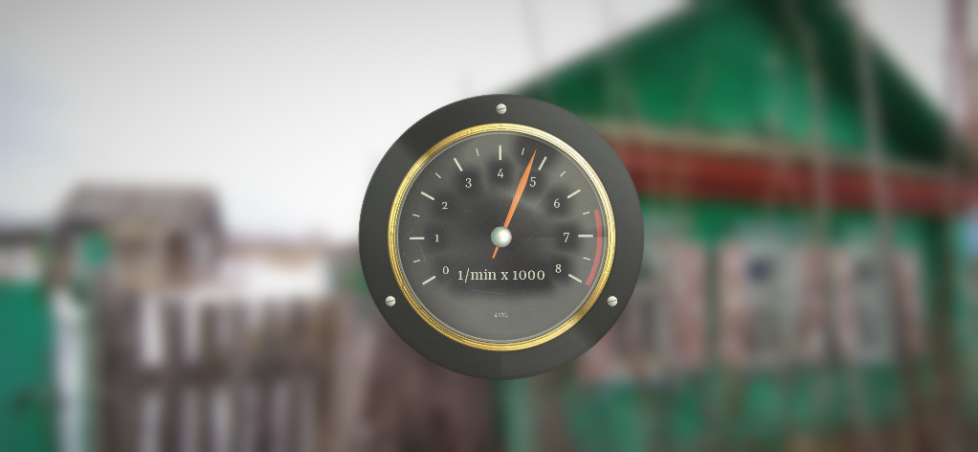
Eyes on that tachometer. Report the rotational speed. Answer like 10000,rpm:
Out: 4750,rpm
